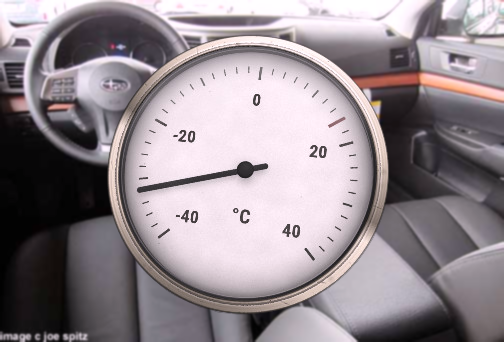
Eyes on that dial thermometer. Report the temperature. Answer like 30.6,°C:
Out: -32,°C
